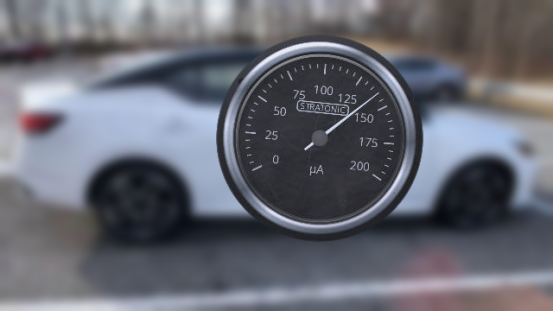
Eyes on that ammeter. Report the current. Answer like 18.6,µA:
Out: 140,µA
